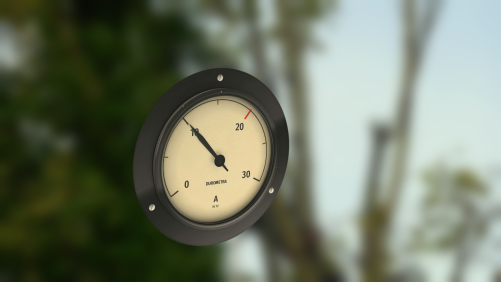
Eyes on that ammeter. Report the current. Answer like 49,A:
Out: 10,A
